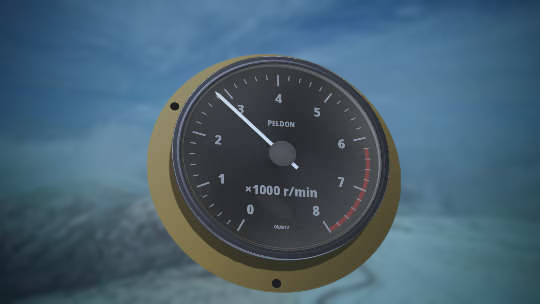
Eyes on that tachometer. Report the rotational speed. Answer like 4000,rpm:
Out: 2800,rpm
